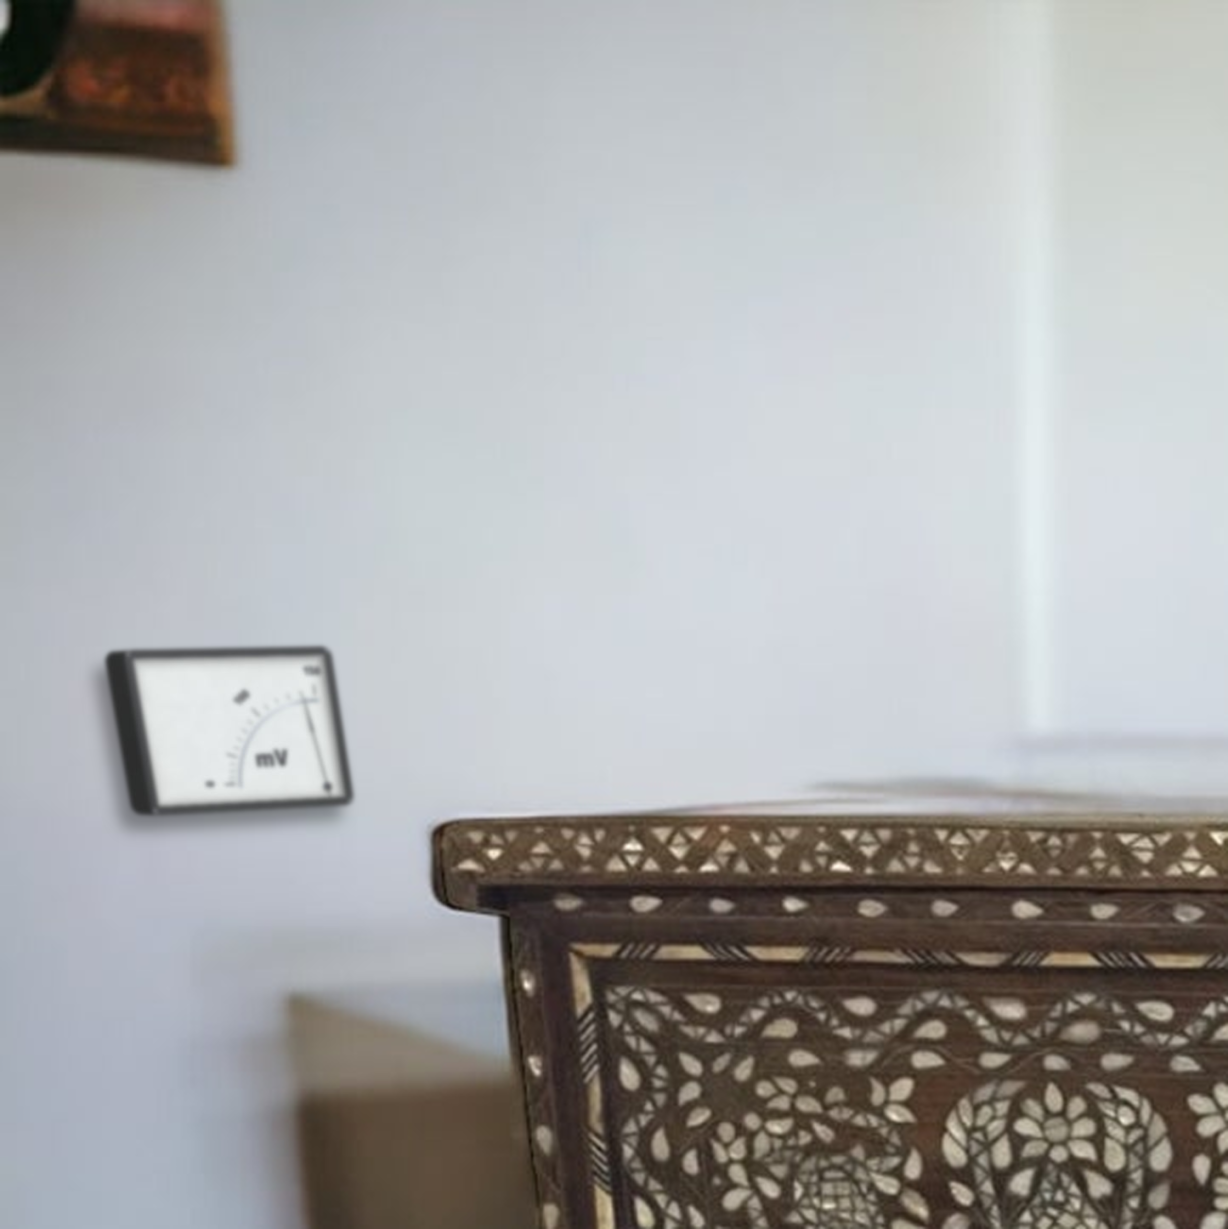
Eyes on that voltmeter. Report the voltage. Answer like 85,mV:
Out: 140,mV
